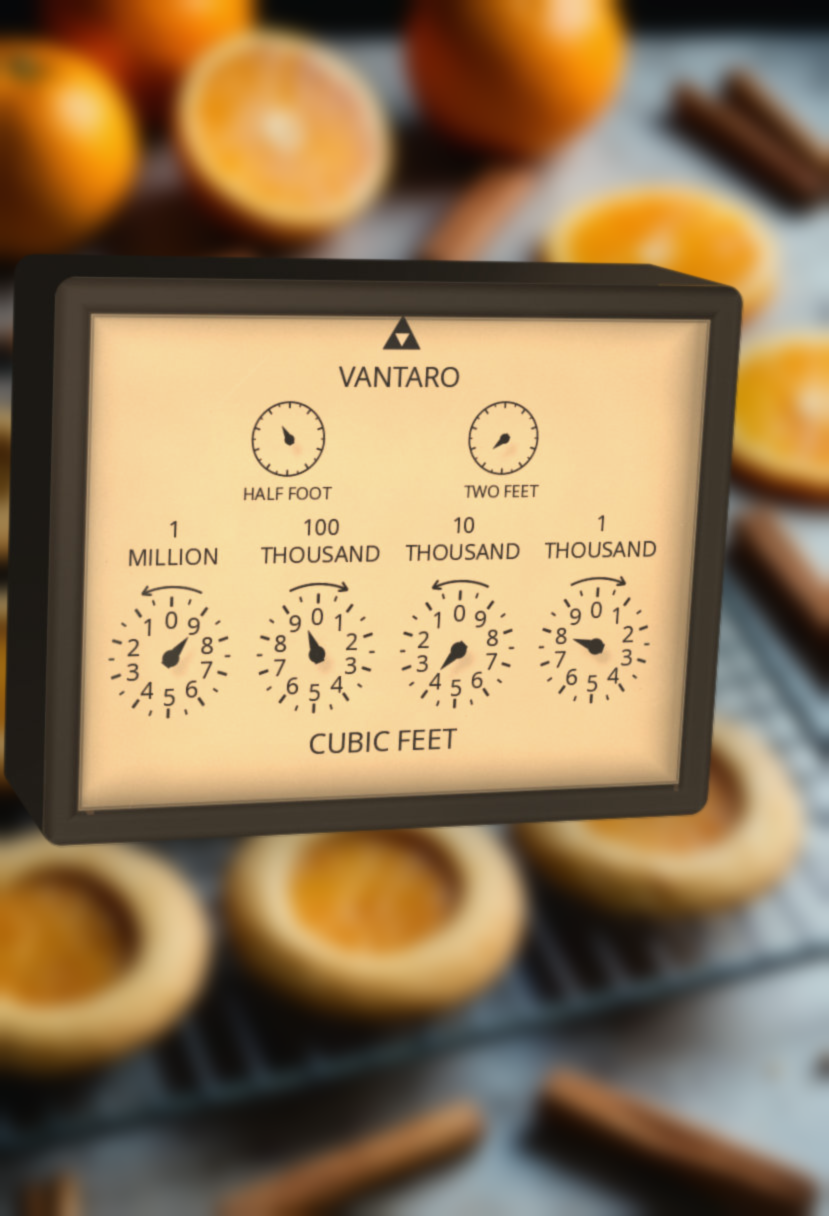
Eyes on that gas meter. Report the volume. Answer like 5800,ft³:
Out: 893800,ft³
